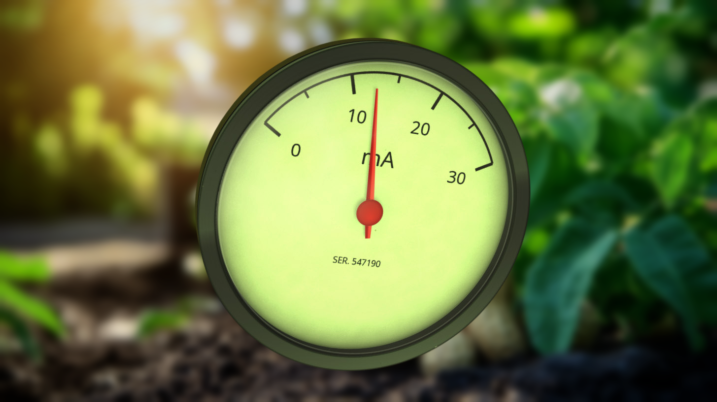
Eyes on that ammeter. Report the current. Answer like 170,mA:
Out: 12.5,mA
